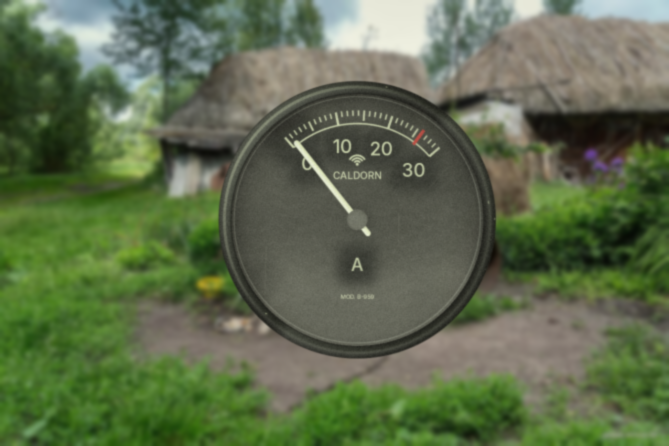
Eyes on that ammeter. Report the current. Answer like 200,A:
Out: 1,A
